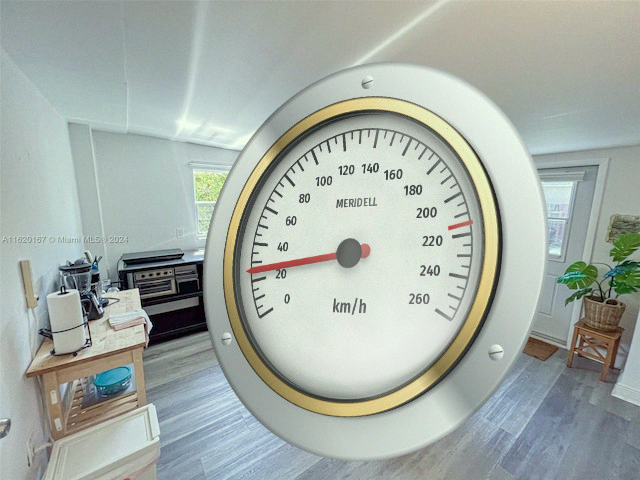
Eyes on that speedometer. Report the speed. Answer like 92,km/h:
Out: 25,km/h
